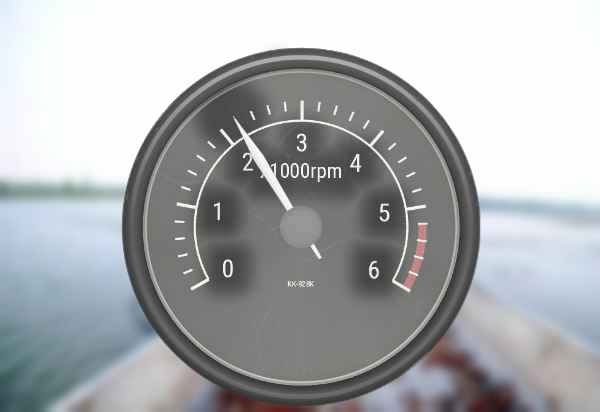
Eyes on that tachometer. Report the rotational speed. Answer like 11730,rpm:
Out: 2200,rpm
